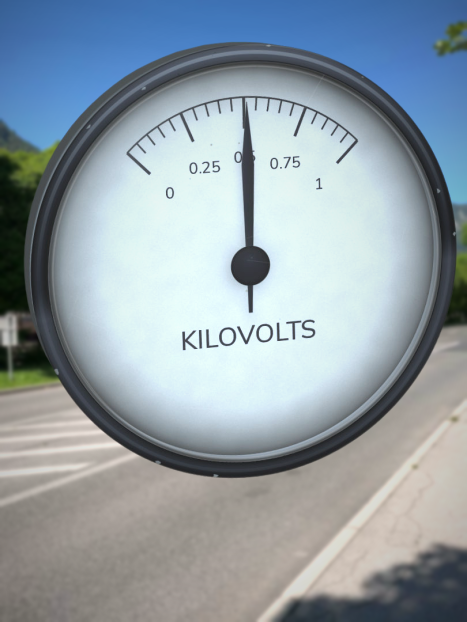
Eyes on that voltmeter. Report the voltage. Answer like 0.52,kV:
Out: 0.5,kV
